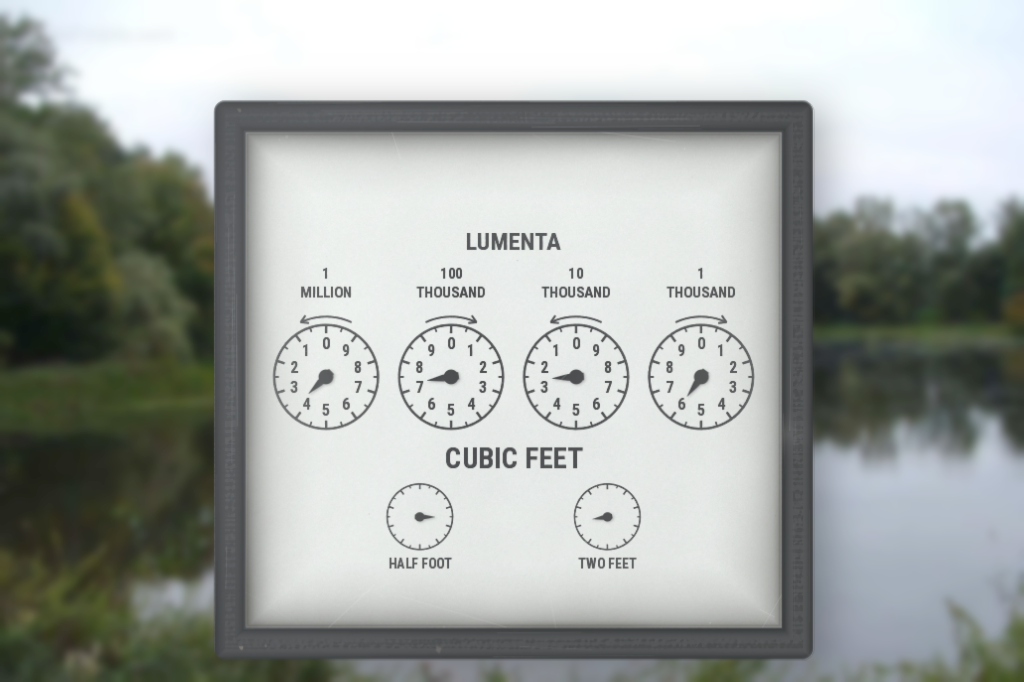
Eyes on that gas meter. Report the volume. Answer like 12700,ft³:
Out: 372600,ft³
